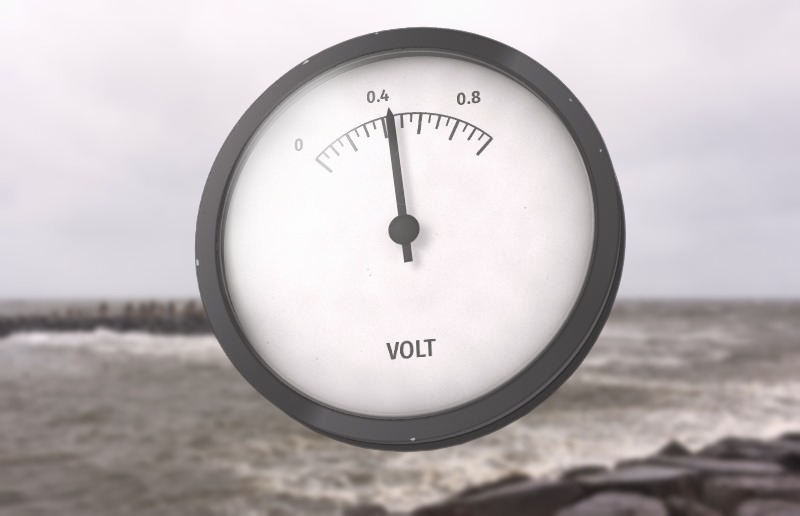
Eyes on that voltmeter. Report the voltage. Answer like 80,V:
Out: 0.45,V
